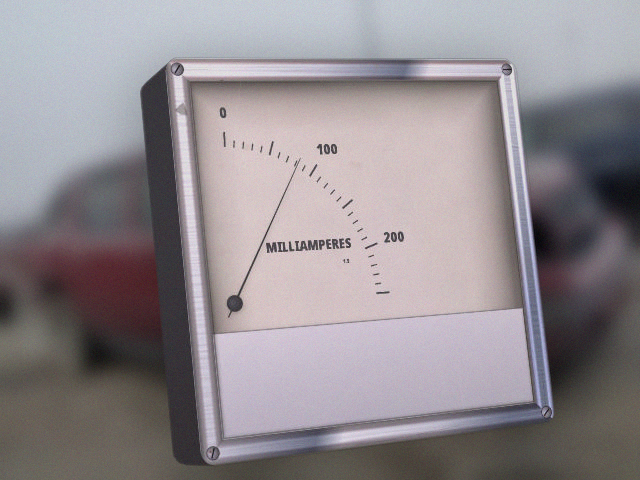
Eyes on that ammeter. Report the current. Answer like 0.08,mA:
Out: 80,mA
